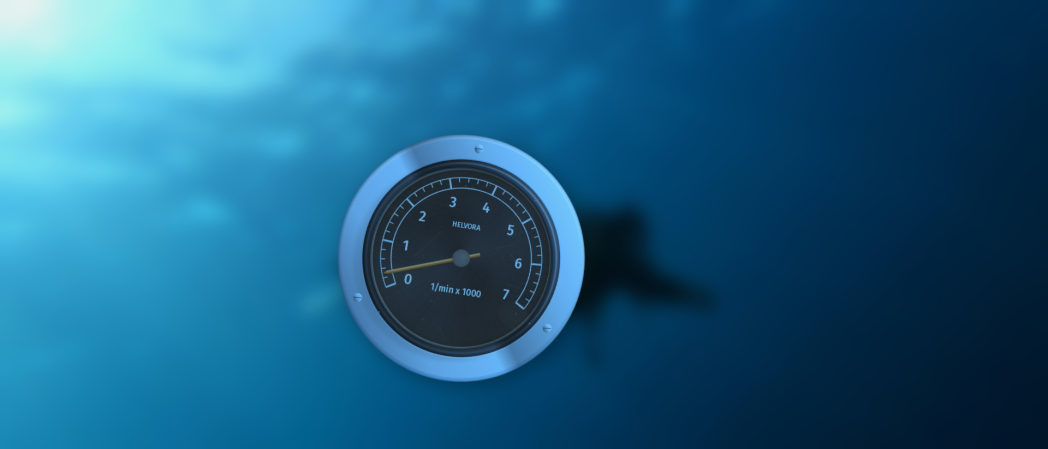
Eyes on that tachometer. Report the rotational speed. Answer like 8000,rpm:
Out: 300,rpm
